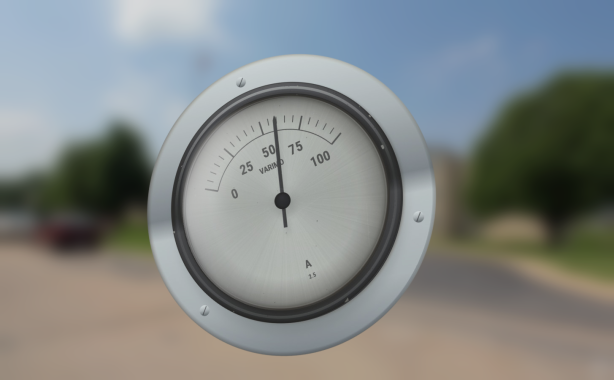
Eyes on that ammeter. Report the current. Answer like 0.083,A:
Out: 60,A
